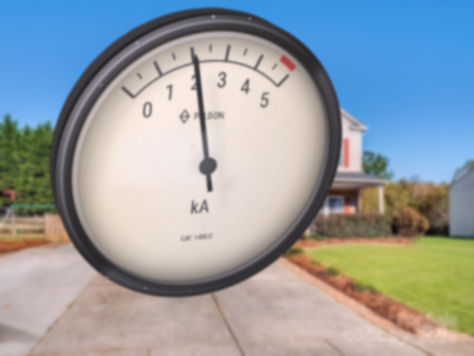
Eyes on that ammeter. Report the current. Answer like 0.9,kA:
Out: 2,kA
